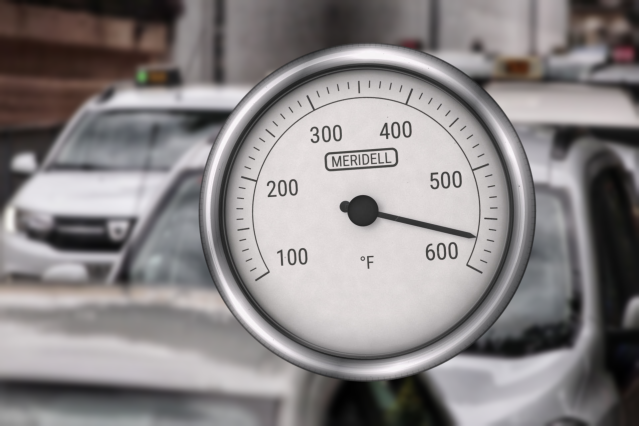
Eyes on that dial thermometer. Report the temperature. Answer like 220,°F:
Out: 570,°F
